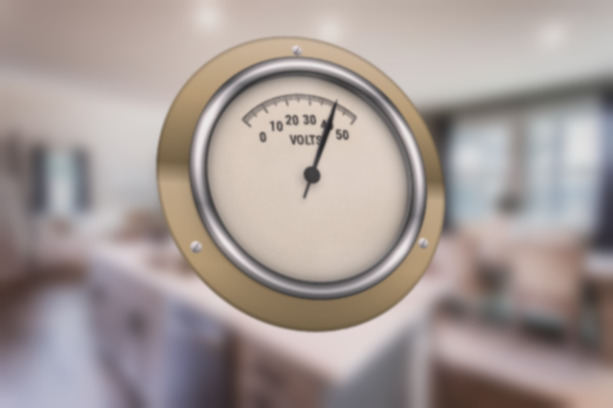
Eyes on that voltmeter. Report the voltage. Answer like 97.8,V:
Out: 40,V
